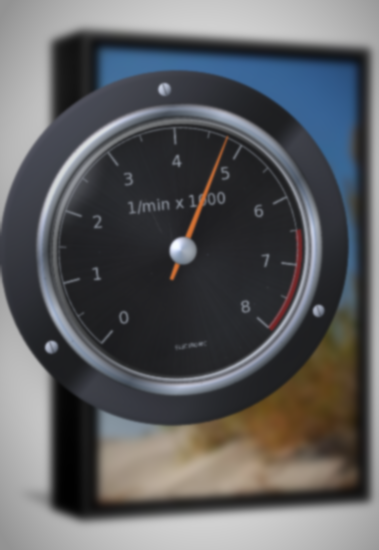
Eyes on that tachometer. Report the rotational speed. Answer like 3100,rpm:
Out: 4750,rpm
